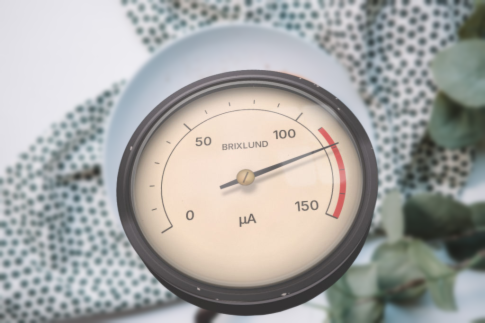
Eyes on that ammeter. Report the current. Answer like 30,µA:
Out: 120,µA
